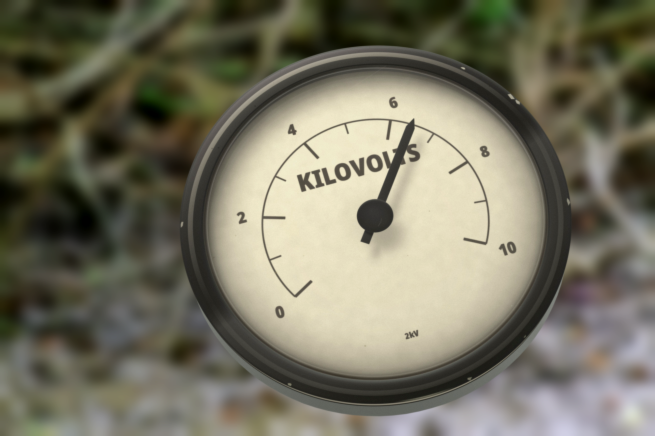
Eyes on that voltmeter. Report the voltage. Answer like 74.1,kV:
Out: 6.5,kV
